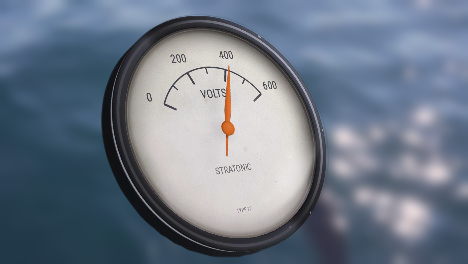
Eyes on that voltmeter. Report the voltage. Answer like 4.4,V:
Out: 400,V
